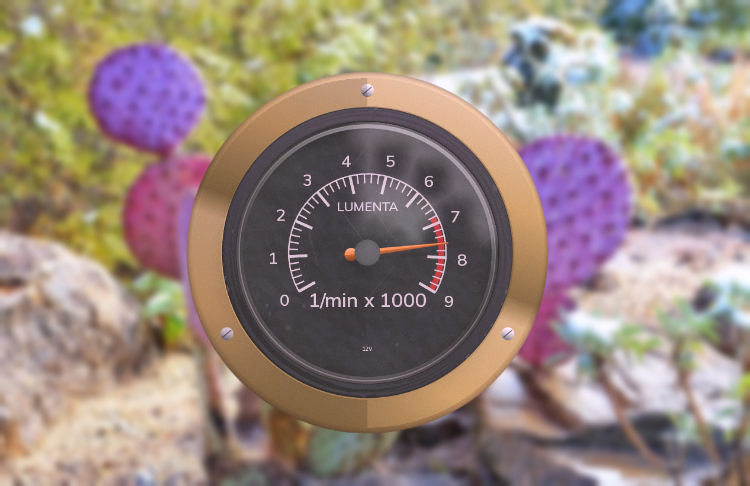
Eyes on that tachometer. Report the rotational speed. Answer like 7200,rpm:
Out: 7600,rpm
